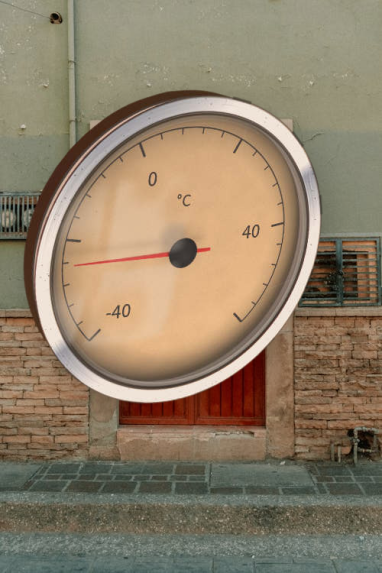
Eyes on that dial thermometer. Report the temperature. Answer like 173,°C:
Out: -24,°C
